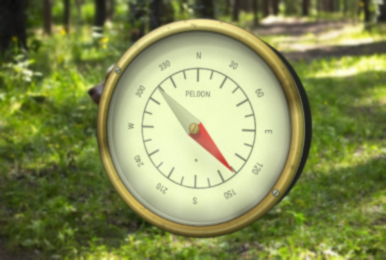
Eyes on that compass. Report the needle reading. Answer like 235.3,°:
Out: 135,°
